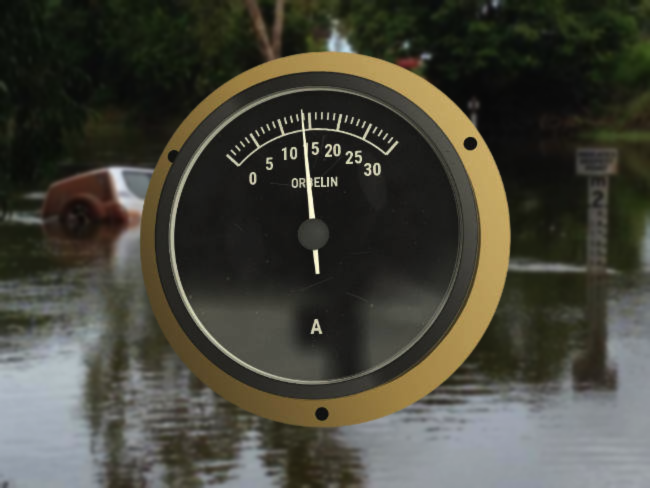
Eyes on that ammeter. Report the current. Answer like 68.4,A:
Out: 14,A
